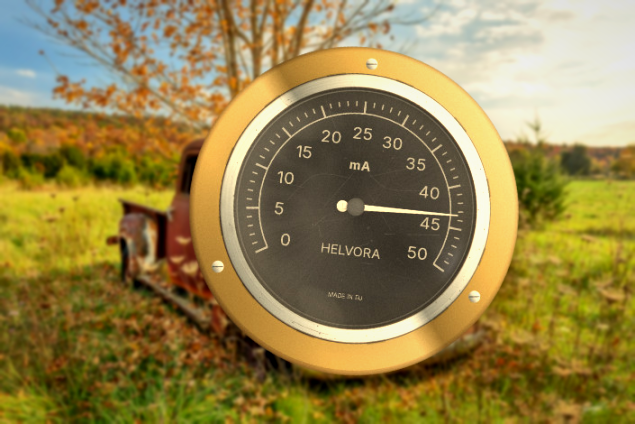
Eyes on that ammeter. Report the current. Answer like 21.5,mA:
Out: 43.5,mA
